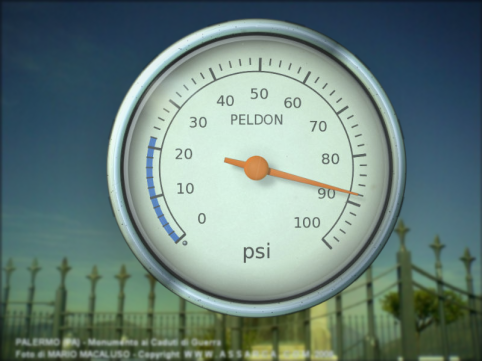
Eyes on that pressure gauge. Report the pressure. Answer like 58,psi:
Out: 88,psi
